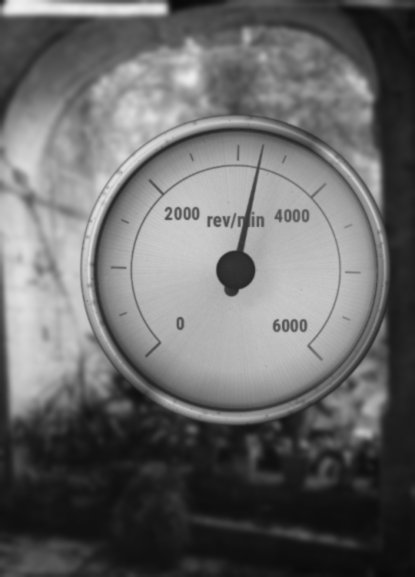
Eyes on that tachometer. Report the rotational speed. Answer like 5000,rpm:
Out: 3250,rpm
